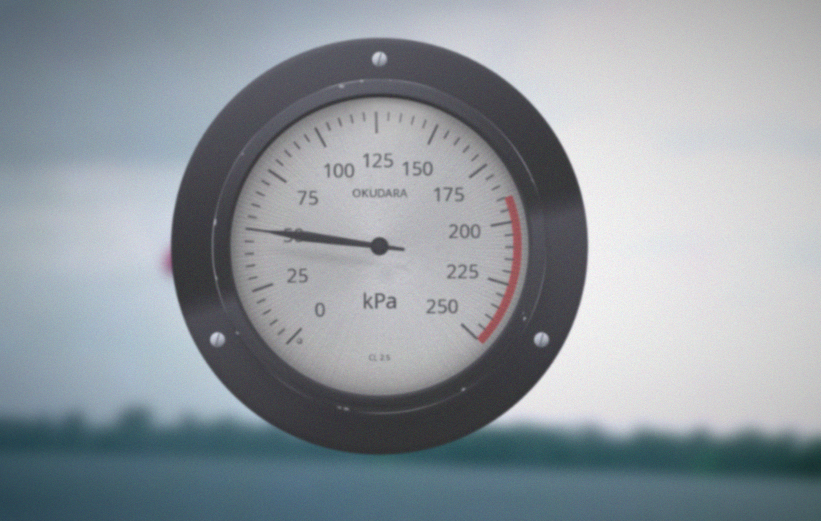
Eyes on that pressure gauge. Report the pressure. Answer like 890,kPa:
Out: 50,kPa
